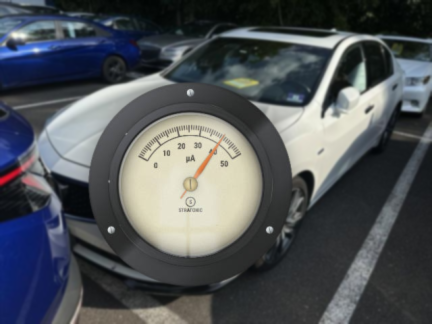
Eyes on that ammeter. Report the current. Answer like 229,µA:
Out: 40,µA
